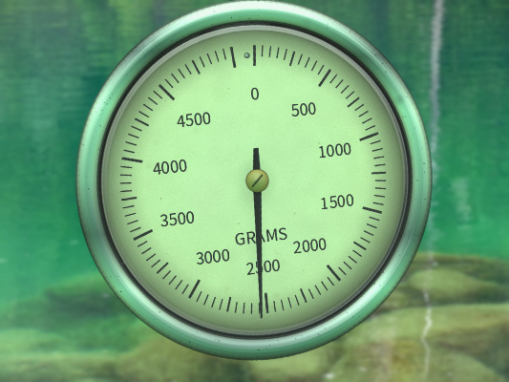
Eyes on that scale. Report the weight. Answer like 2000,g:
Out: 2550,g
